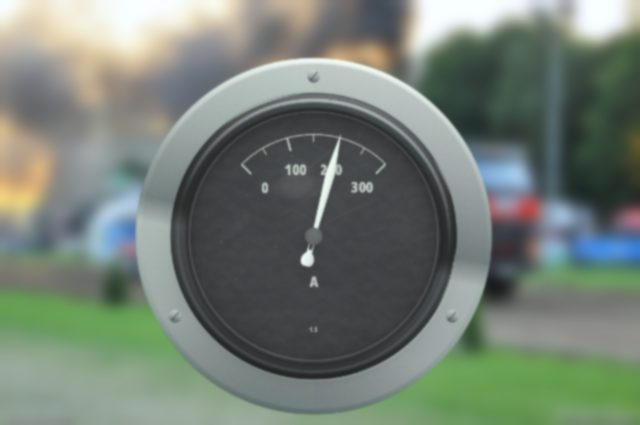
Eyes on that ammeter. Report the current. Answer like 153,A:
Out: 200,A
